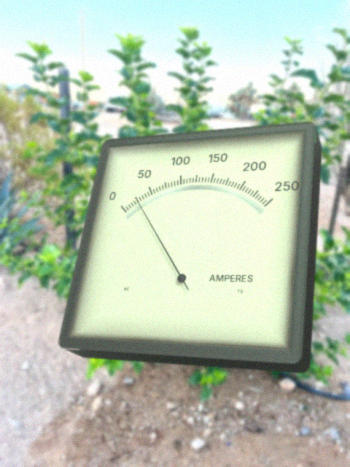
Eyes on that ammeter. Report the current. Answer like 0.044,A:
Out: 25,A
